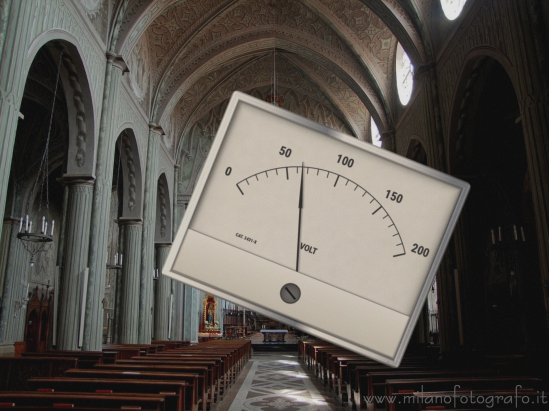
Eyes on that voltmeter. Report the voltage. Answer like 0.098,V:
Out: 65,V
